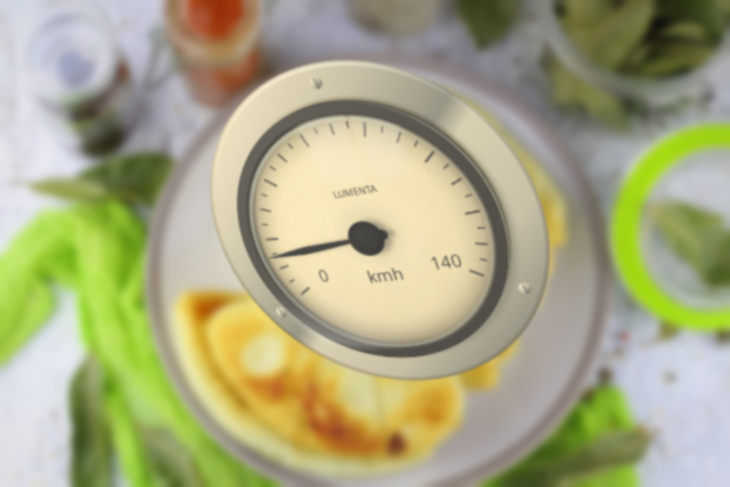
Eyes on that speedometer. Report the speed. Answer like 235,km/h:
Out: 15,km/h
